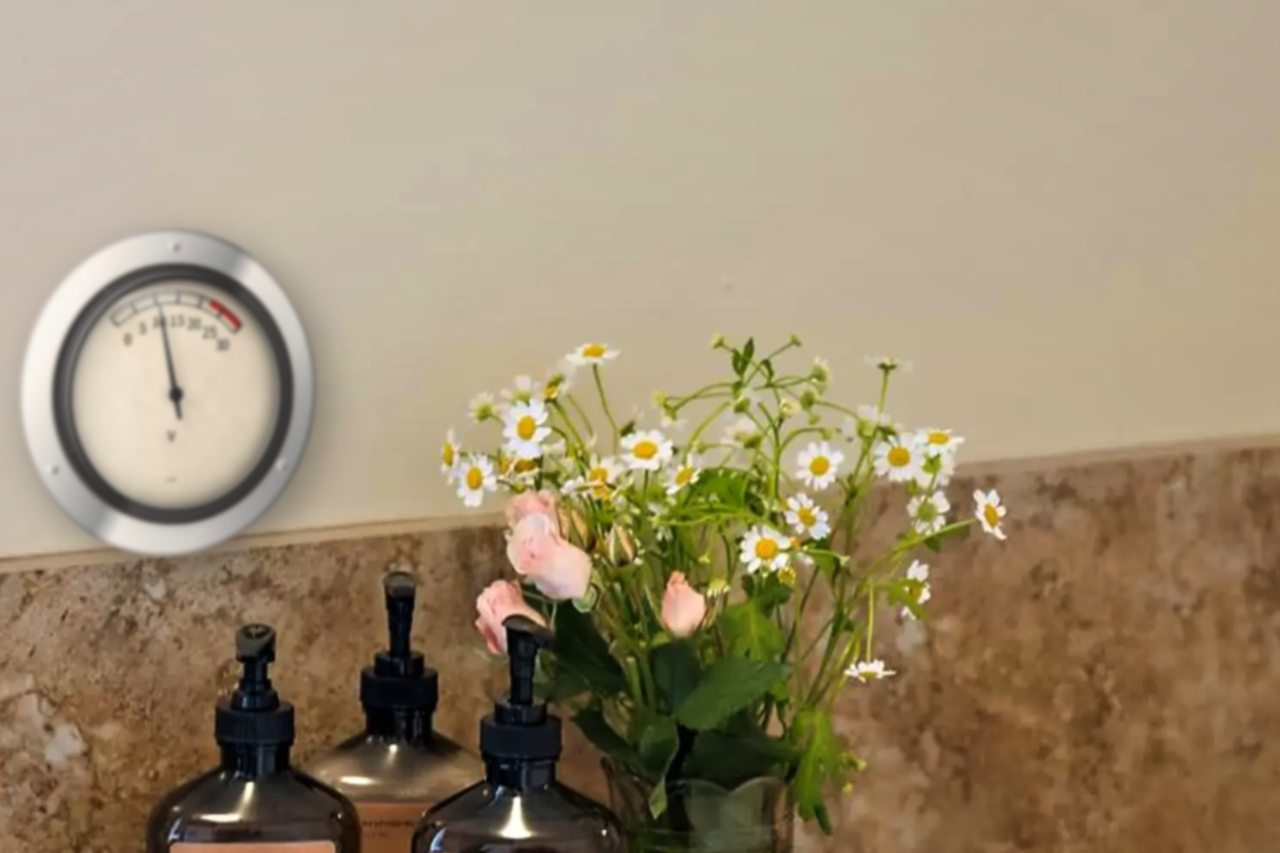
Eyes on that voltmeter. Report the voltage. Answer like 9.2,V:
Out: 10,V
